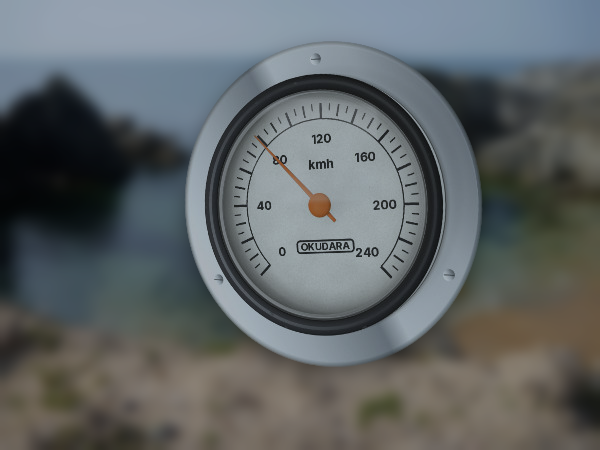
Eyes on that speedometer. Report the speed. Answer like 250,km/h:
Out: 80,km/h
